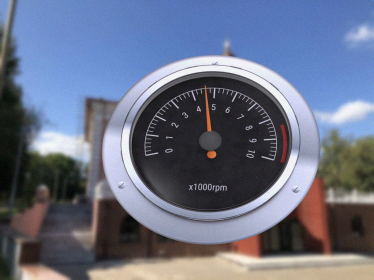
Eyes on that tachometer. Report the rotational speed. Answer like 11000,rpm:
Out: 4600,rpm
